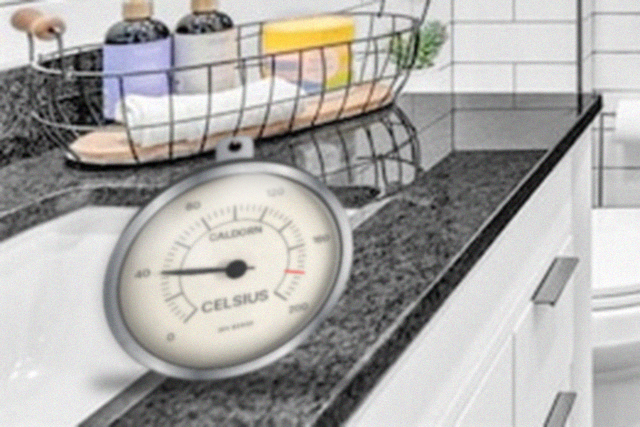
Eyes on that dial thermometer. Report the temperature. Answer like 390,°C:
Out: 40,°C
